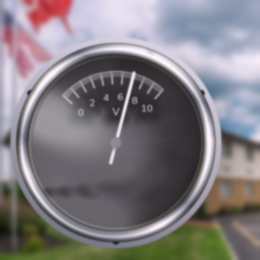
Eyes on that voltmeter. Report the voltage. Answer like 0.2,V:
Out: 7,V
